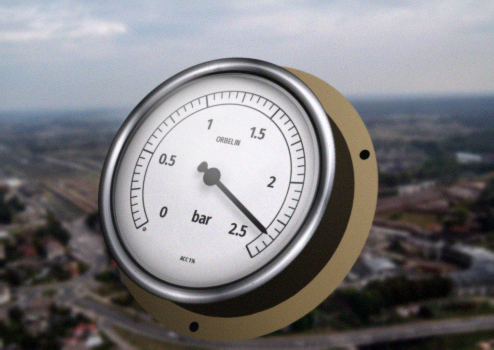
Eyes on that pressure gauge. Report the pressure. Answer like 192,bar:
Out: 2.35,bar
